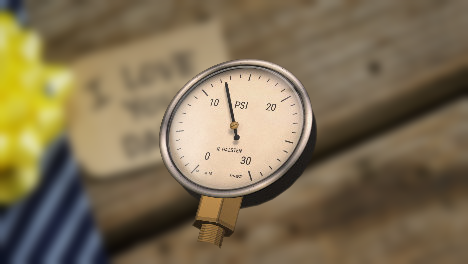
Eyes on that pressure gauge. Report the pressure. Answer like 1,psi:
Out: 12.5,psi
